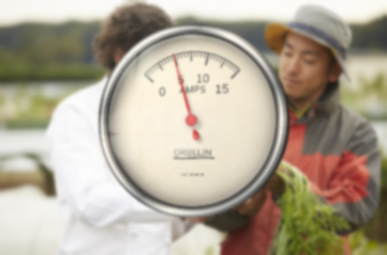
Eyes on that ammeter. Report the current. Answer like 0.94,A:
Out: 5,A
